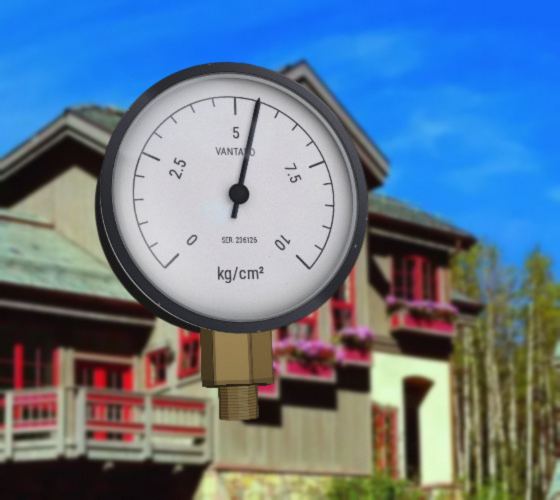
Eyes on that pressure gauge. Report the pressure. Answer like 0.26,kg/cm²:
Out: 5.5,kg/cm²
